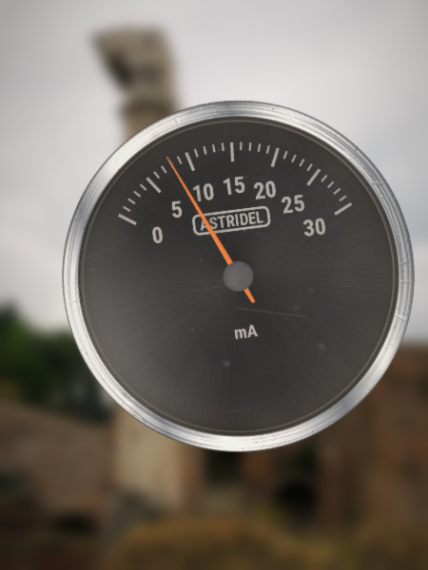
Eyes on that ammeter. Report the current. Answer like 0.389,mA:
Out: 8,mA
